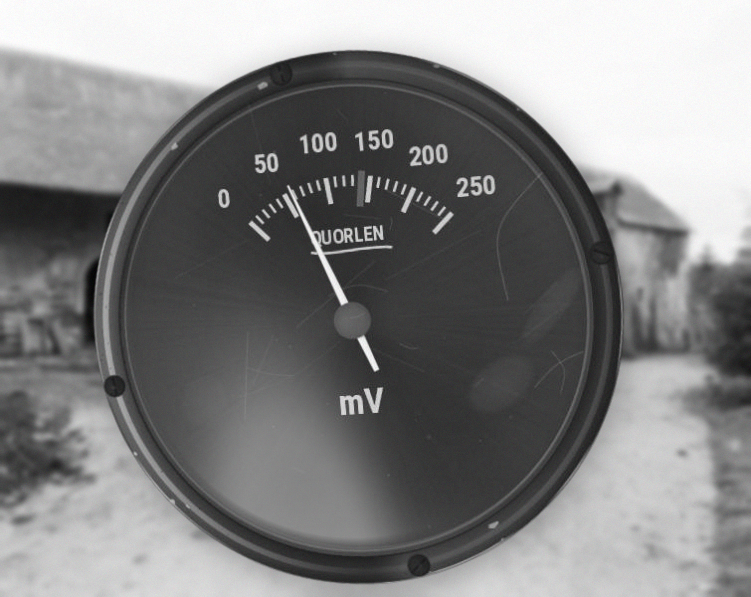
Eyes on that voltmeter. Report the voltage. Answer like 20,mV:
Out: 60,mV
